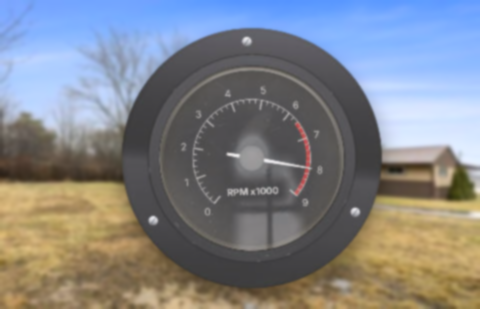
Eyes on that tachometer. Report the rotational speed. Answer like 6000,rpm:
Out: 8000,rpm
